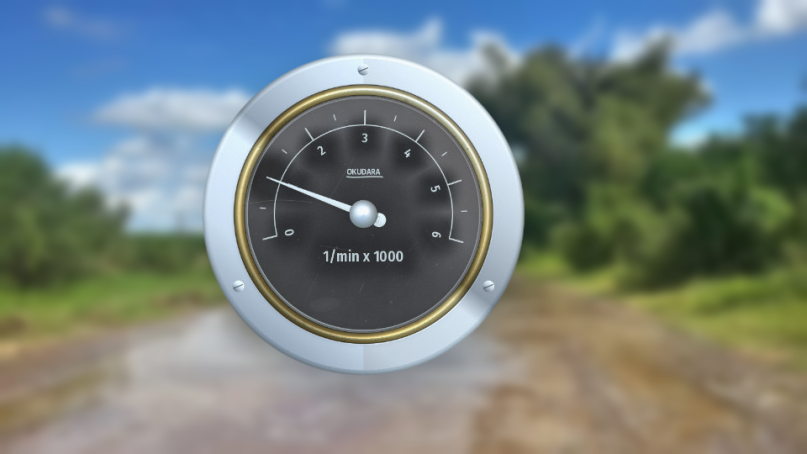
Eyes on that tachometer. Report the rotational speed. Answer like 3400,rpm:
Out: 1000,rpm
